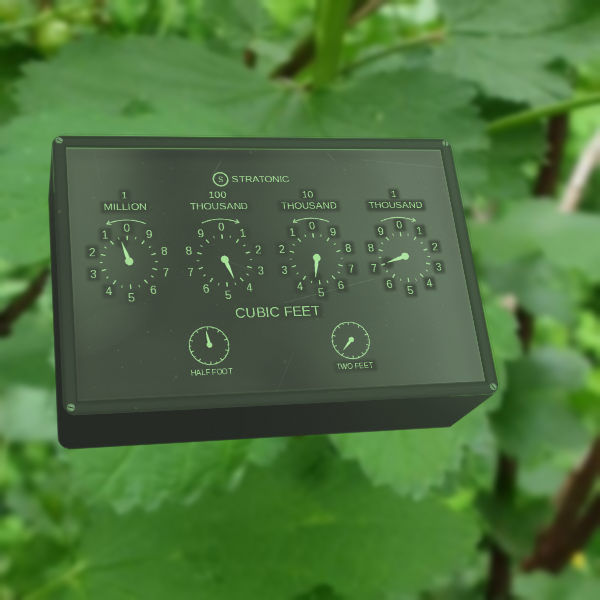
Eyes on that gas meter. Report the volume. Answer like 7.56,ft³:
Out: 44700,ft³
